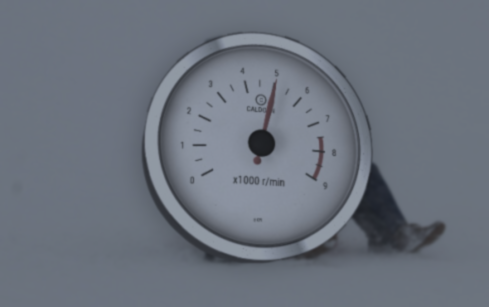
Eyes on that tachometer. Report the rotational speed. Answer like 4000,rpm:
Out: 5000,rpm
